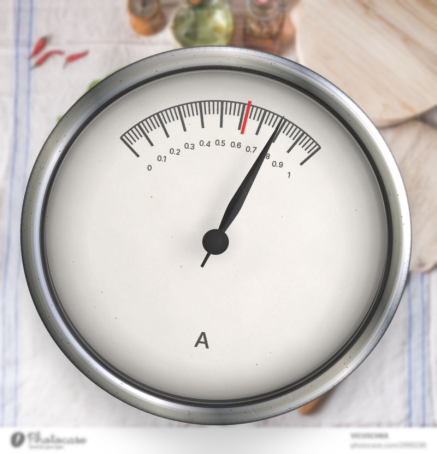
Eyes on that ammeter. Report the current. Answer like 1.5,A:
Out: 0.78,A
